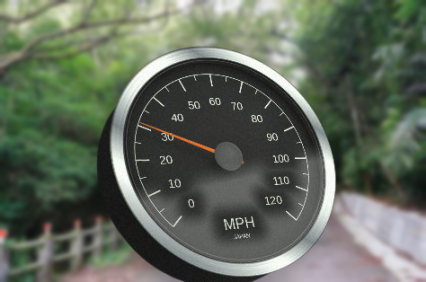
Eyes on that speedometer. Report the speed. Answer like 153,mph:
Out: 30,mph
